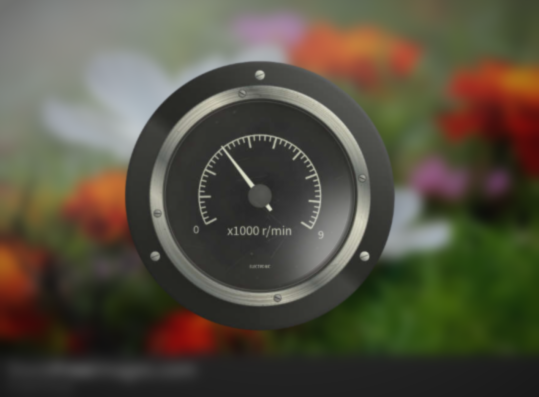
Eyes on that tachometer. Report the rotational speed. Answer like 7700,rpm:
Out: 3000,rpm
